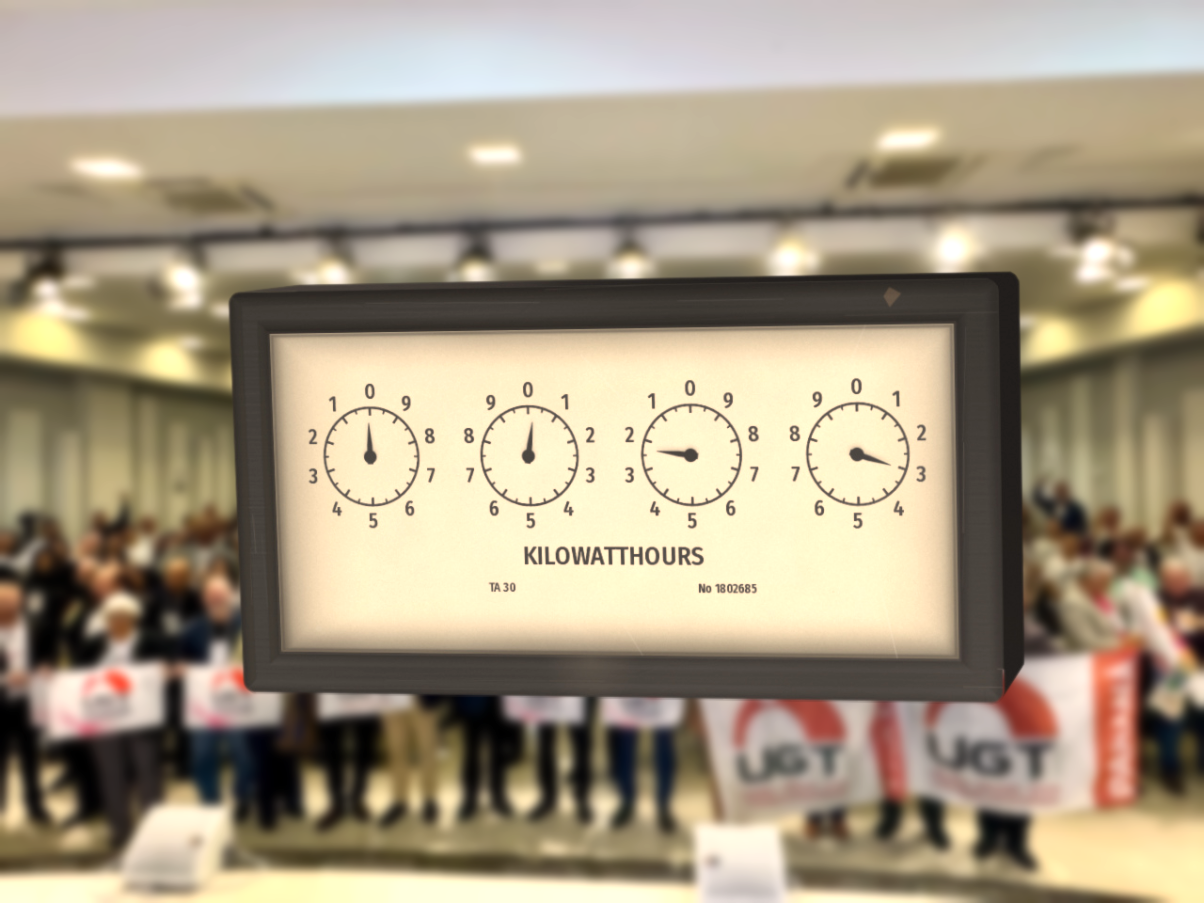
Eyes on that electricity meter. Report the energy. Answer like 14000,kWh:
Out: 23,kWh
